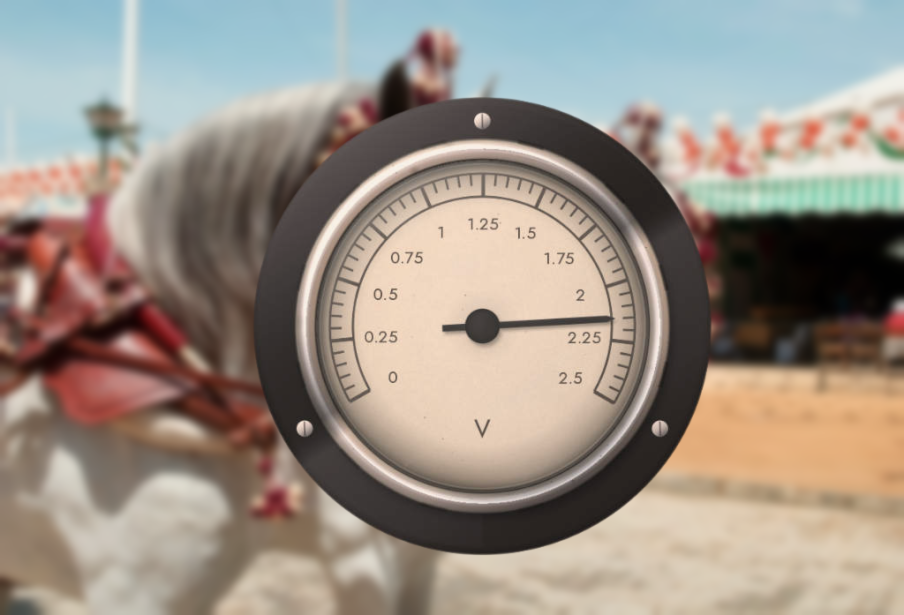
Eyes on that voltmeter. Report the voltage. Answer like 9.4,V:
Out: 2.15,V
